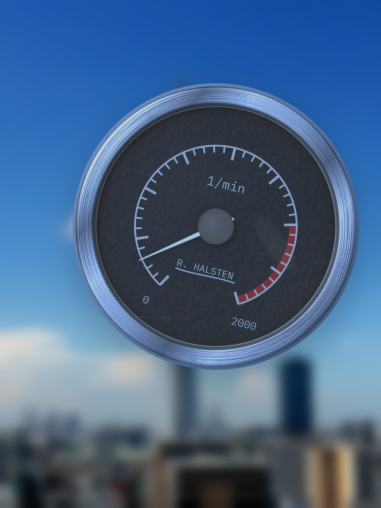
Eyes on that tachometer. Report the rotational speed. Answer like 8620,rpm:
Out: 150,rpm
